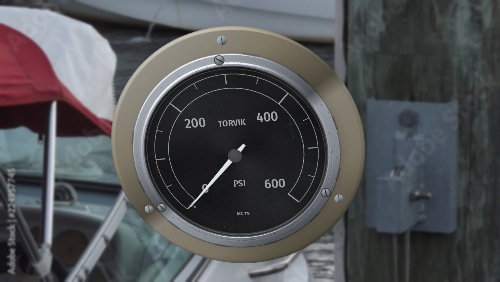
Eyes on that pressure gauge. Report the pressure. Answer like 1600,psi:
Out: 0,psi
